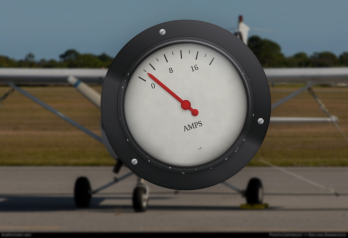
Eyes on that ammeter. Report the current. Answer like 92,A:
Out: 2,A
